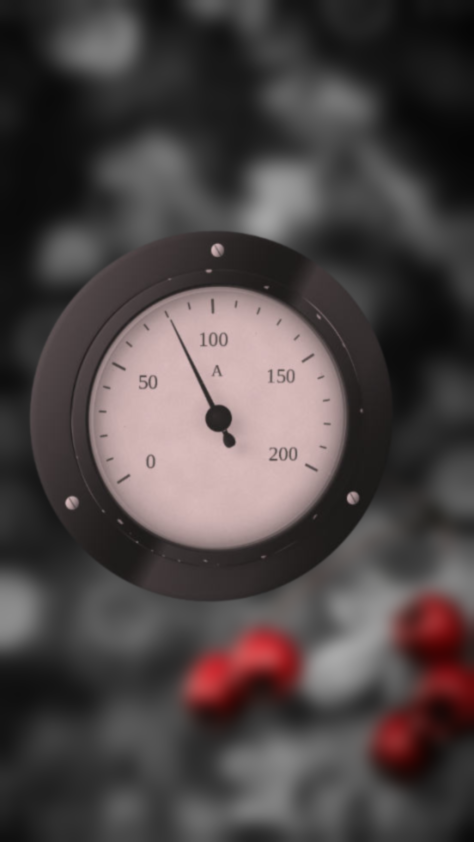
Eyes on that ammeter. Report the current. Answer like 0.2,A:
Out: 80,A
